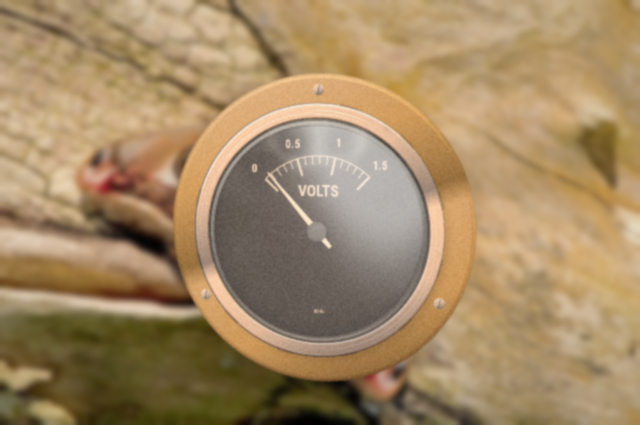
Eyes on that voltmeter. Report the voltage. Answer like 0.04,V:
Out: 0.1,V
